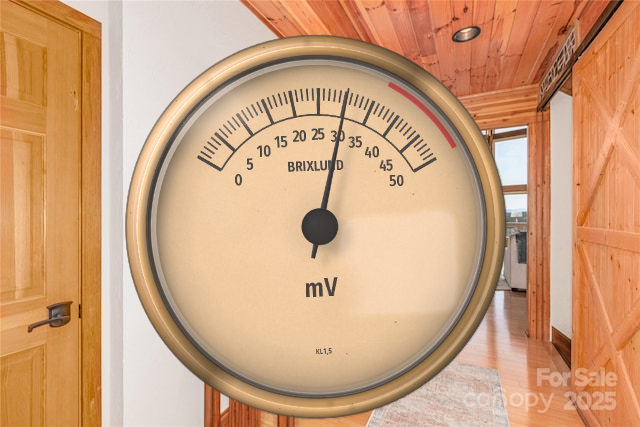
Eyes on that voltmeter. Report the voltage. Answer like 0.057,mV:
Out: 30,mV
